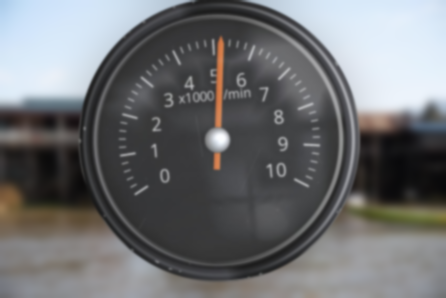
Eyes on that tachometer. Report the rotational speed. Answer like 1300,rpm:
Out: 5200,rpm
